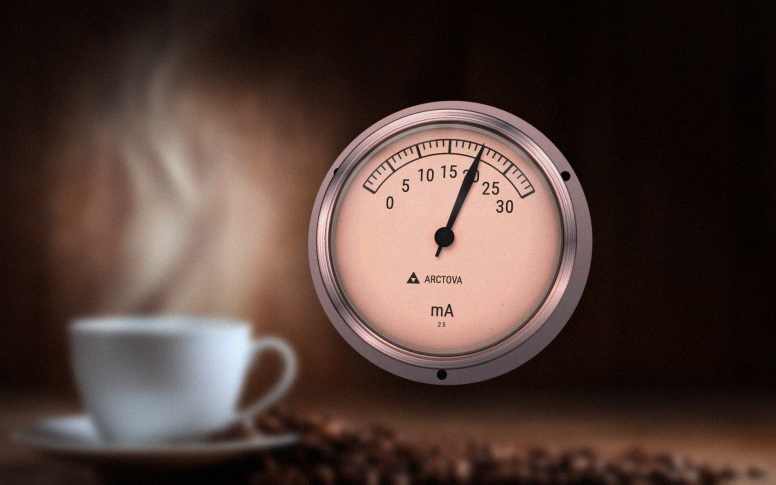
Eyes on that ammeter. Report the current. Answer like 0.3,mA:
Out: 20,mA
